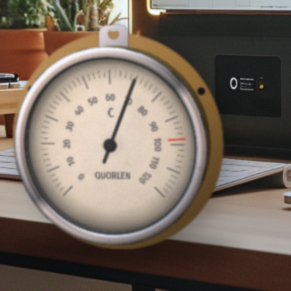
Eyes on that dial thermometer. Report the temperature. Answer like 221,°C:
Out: 70,°C
